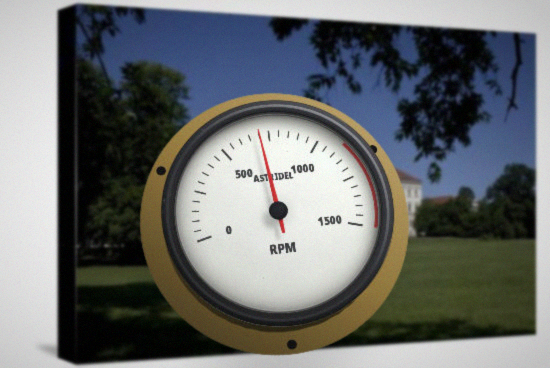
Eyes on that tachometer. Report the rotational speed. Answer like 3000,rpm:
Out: 700,rpm
